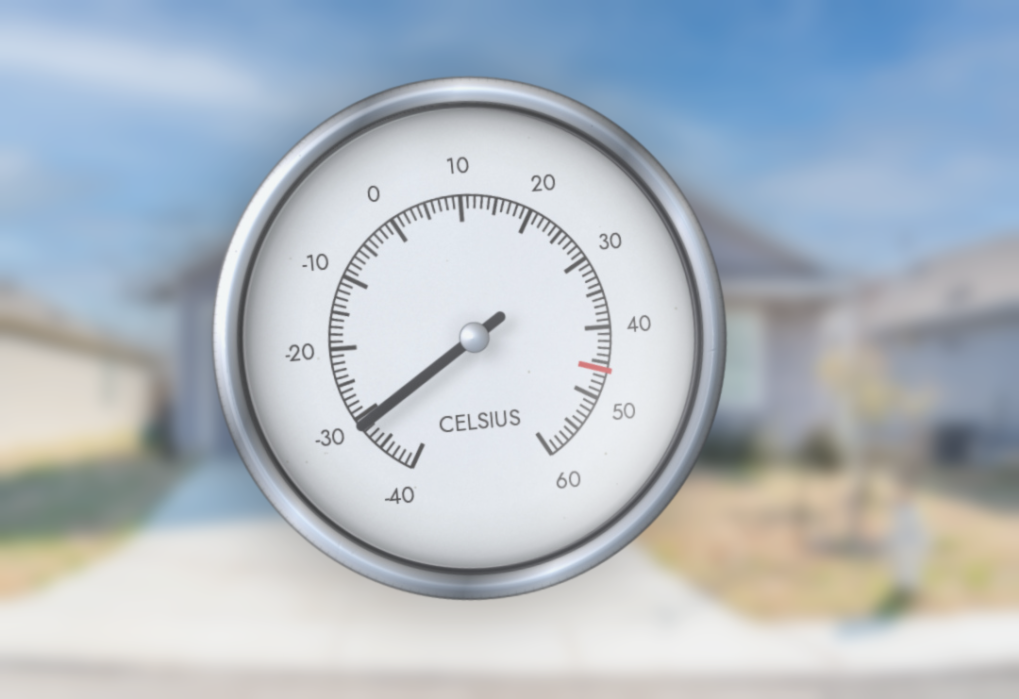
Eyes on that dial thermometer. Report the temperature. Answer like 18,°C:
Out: -31,°C
